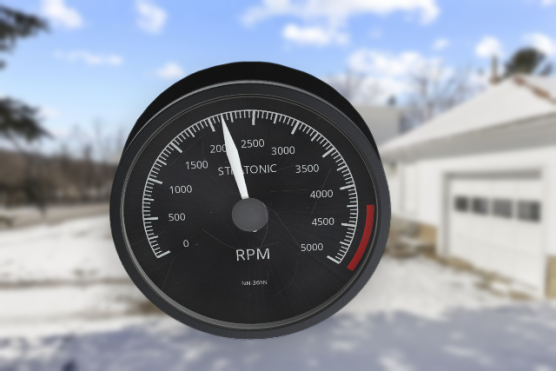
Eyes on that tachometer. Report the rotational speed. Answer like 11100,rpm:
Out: 2150,rpm
